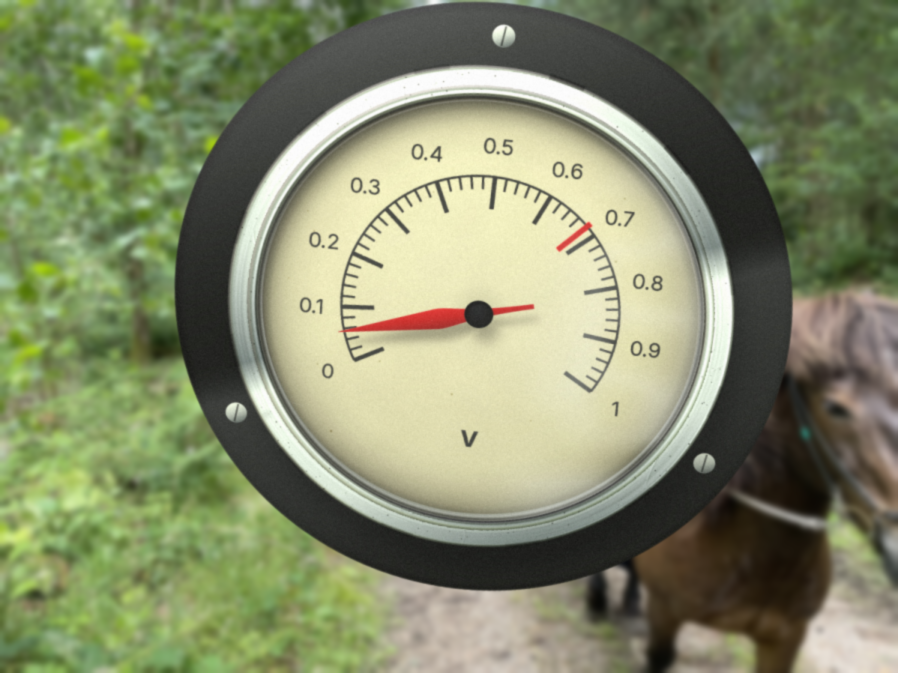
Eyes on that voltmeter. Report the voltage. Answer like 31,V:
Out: 0.06,V
